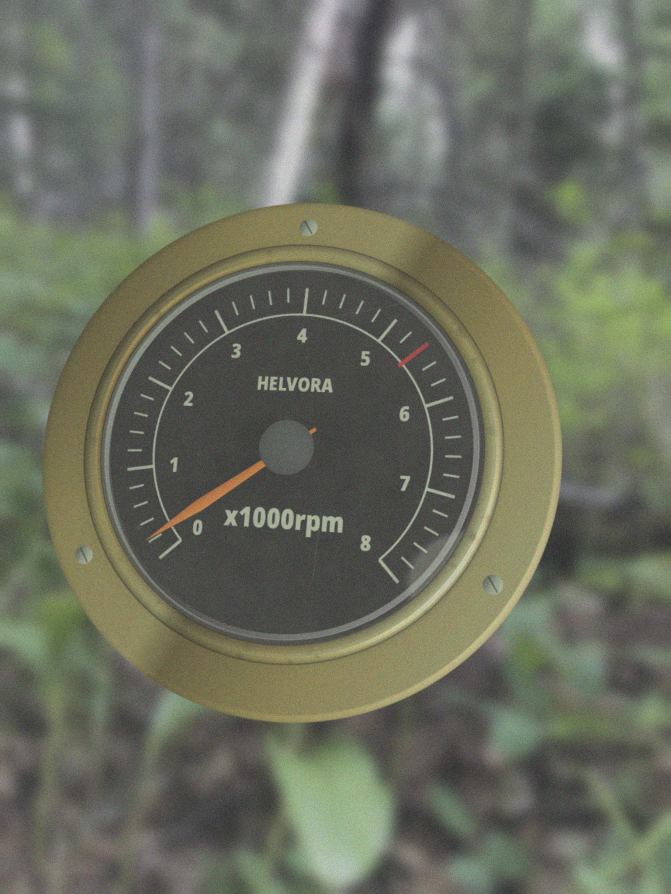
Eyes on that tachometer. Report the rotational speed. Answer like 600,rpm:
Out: 200,rpm
